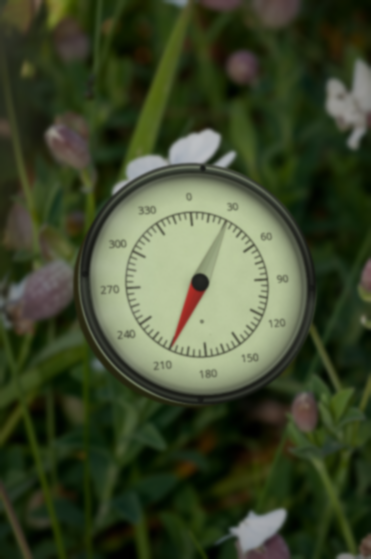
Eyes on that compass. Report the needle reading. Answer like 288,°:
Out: 210,°
